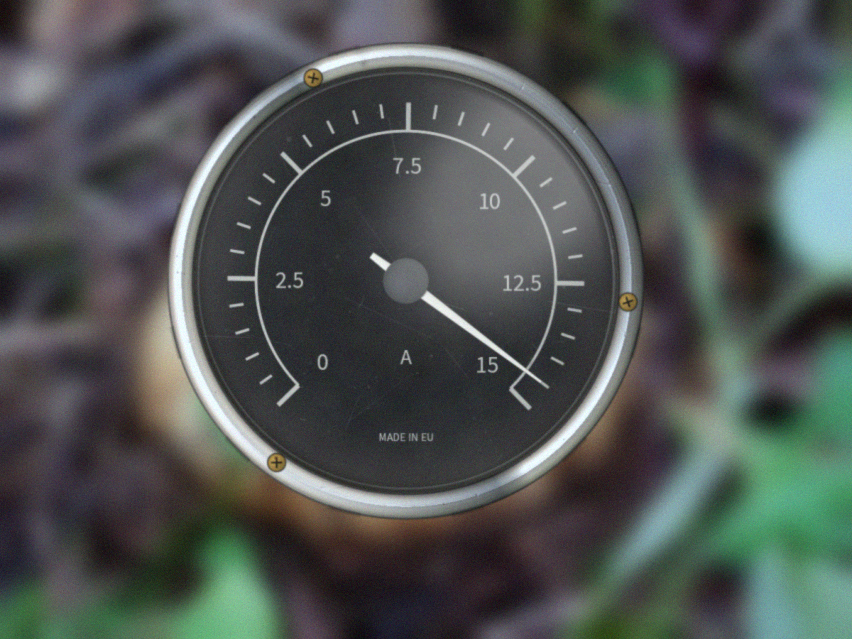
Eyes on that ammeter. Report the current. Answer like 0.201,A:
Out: 14.5,A
